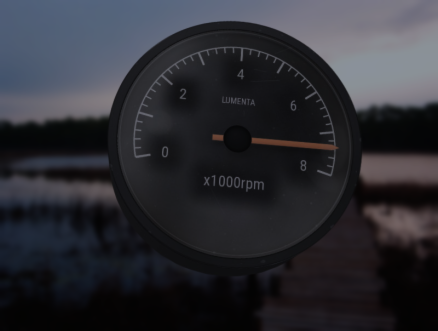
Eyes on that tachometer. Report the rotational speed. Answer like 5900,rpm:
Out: 7400,rpm
